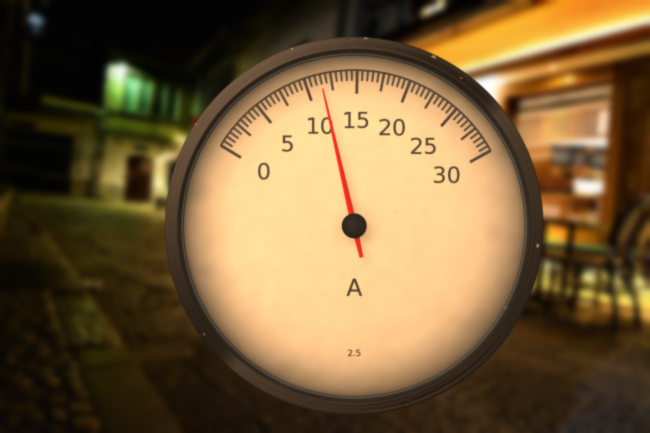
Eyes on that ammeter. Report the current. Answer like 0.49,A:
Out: 11.5,A
